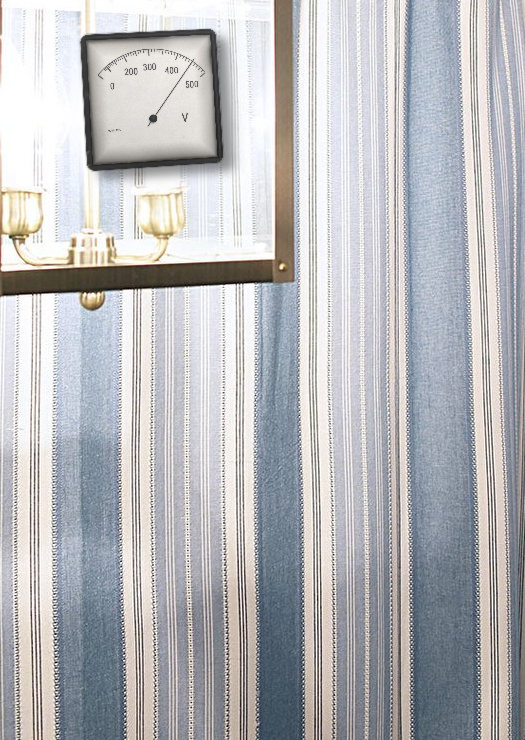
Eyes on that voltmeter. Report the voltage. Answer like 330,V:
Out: 450,V
